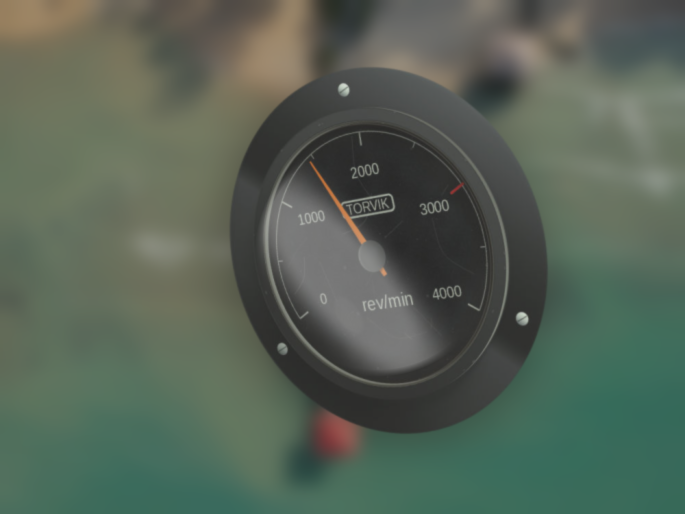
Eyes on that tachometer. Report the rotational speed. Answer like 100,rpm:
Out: 1500,rpm
